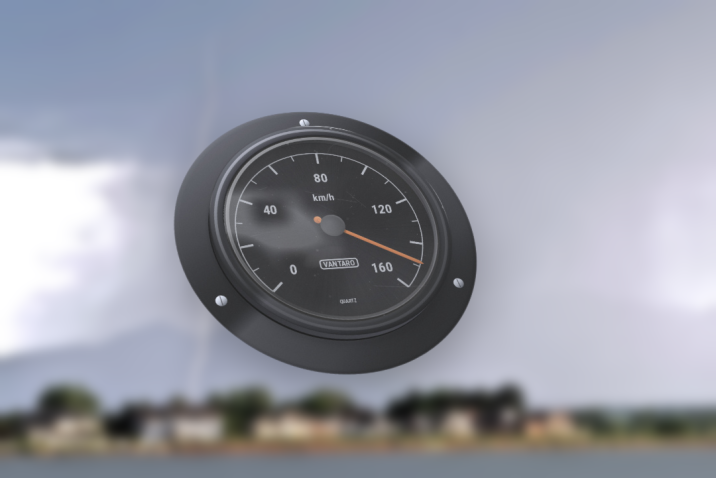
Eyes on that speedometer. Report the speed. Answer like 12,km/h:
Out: 150,km/h
